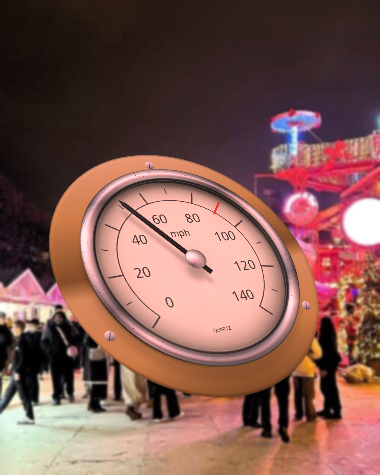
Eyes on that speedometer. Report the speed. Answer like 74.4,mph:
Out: 50,mph
